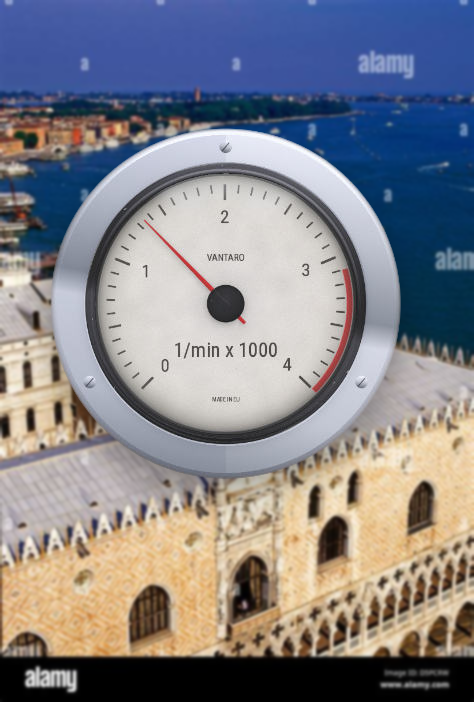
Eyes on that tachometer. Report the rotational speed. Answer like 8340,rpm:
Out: 1350,rpm
